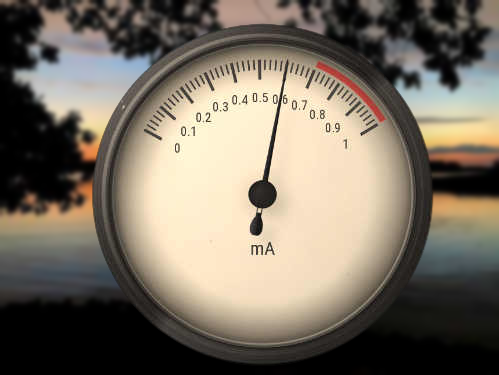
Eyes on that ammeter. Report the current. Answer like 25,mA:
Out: 0.6,mA
